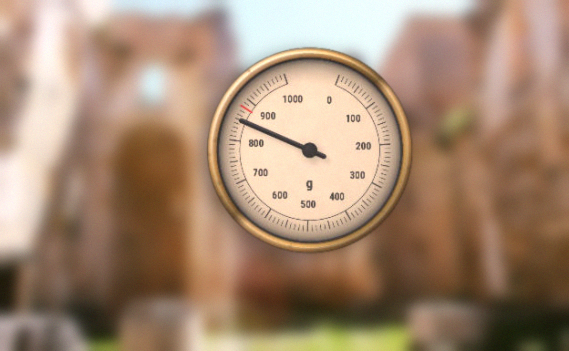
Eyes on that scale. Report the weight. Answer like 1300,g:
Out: 850,g
